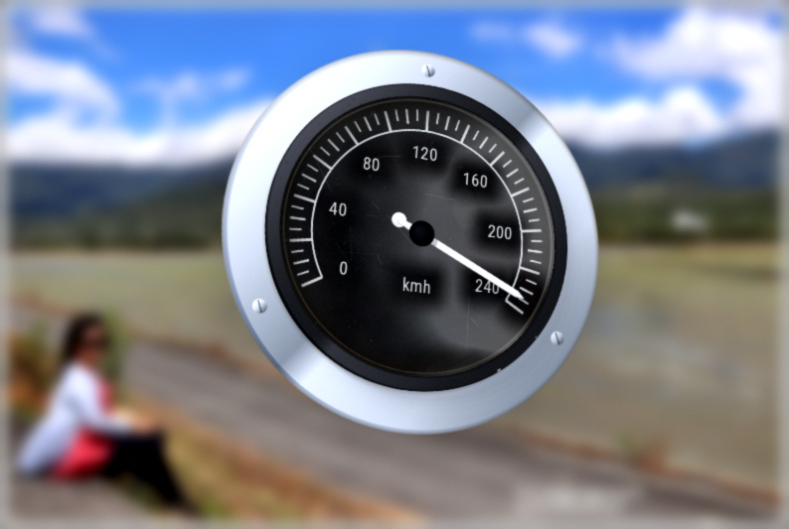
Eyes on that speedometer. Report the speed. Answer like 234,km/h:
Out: 235,km/h
